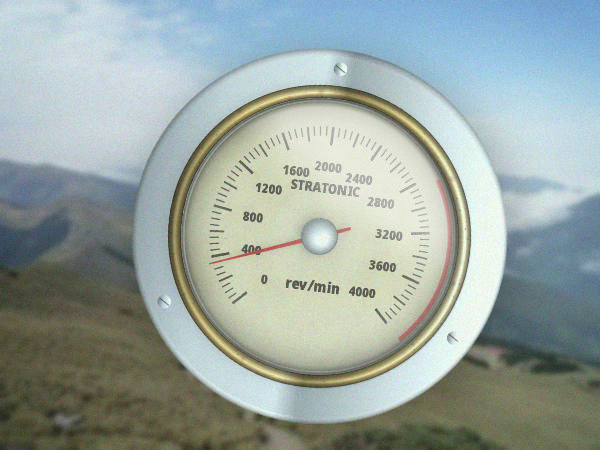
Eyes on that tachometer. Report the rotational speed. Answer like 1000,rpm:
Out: 350,rpm
